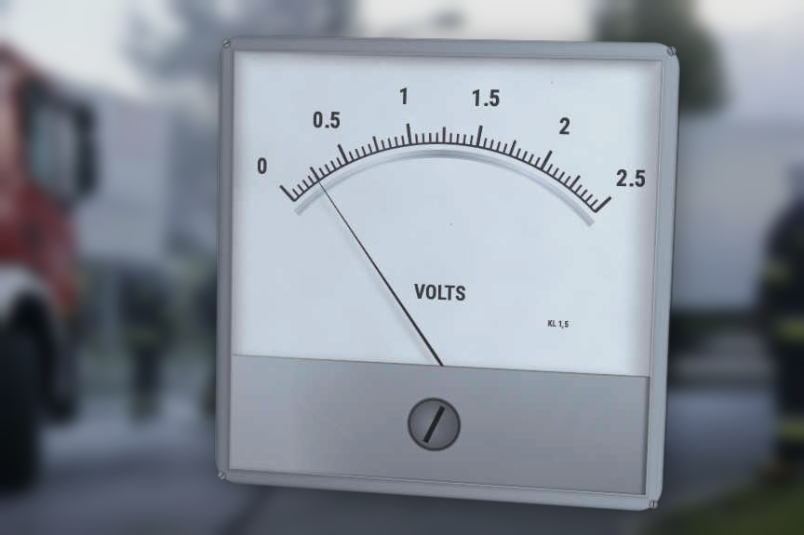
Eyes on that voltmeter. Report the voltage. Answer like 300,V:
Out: 0.25,V
